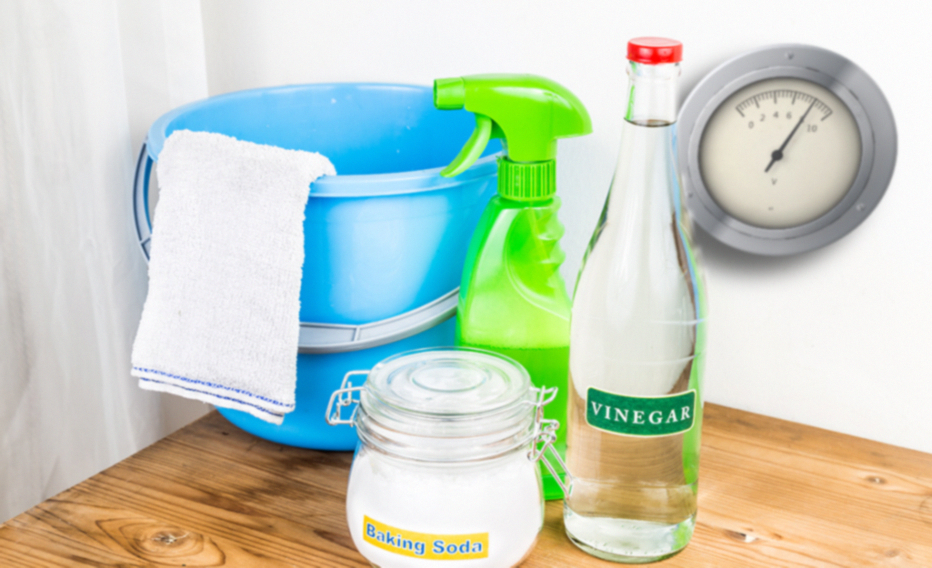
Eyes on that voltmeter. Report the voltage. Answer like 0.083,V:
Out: 8,V
